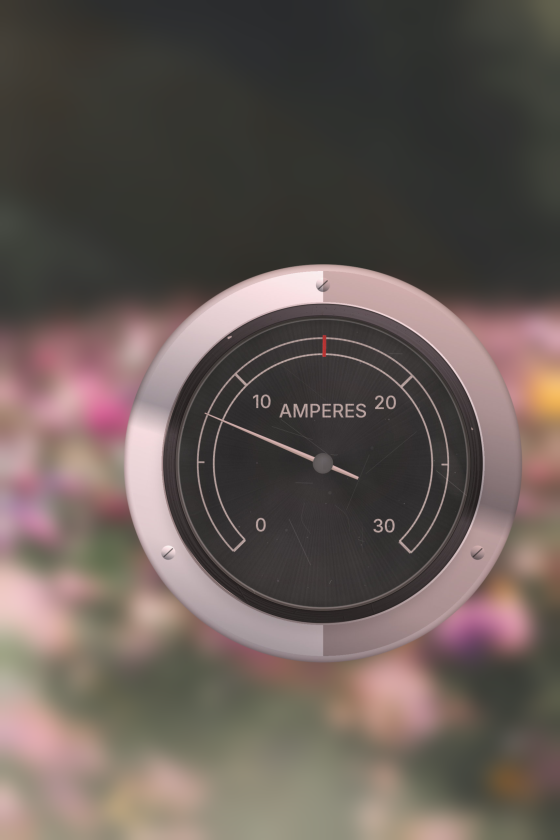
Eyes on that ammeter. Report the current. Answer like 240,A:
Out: 7.5,A
